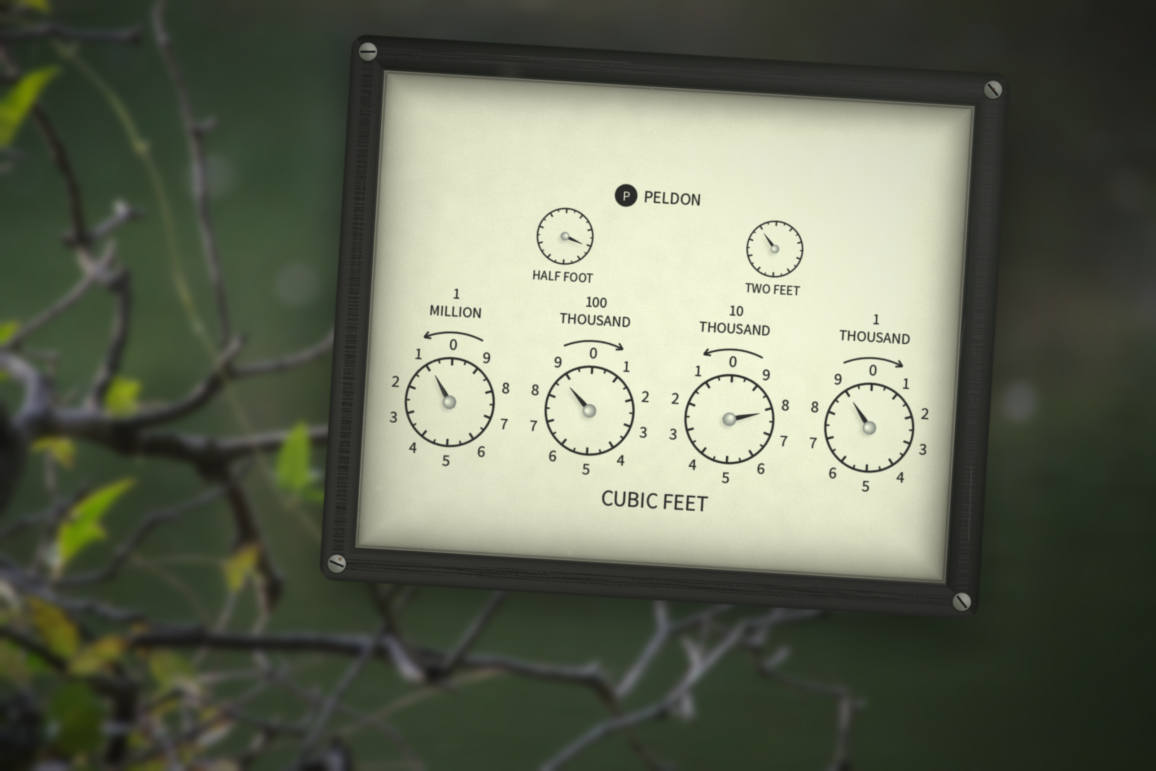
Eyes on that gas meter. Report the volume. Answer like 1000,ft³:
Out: 87900,ft³
